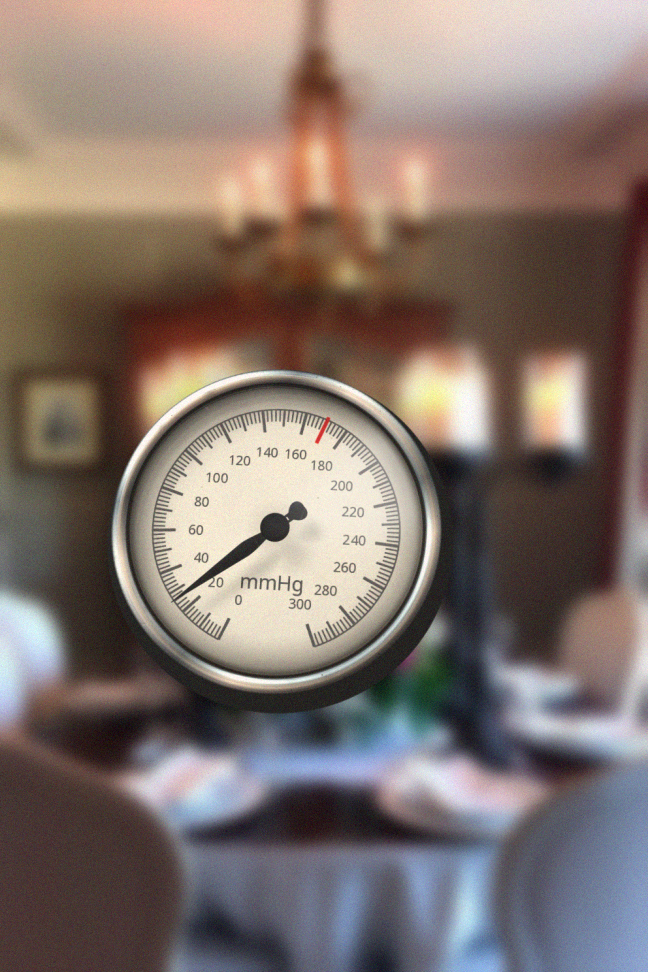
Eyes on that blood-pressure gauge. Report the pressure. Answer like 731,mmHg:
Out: 26,mmHg
